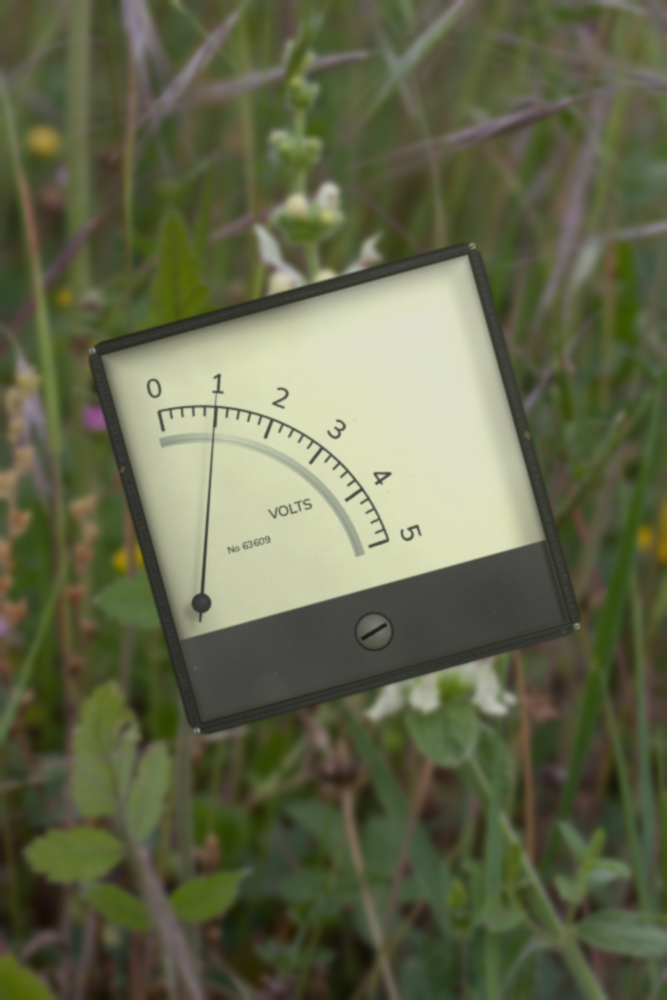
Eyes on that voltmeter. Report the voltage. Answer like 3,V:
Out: 1,V
